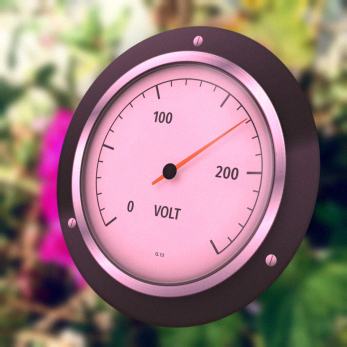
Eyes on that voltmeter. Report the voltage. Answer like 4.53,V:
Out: 170,V
